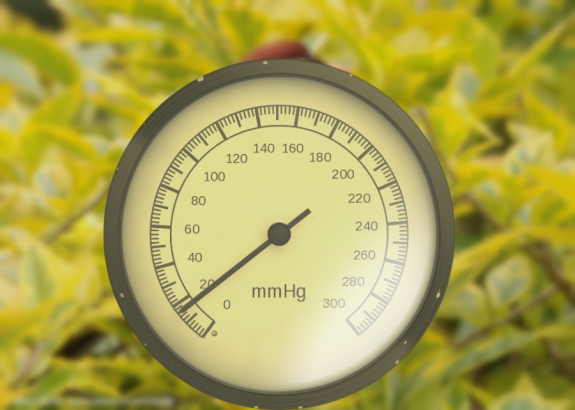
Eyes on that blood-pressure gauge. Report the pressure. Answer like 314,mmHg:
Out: 16,mmHg
